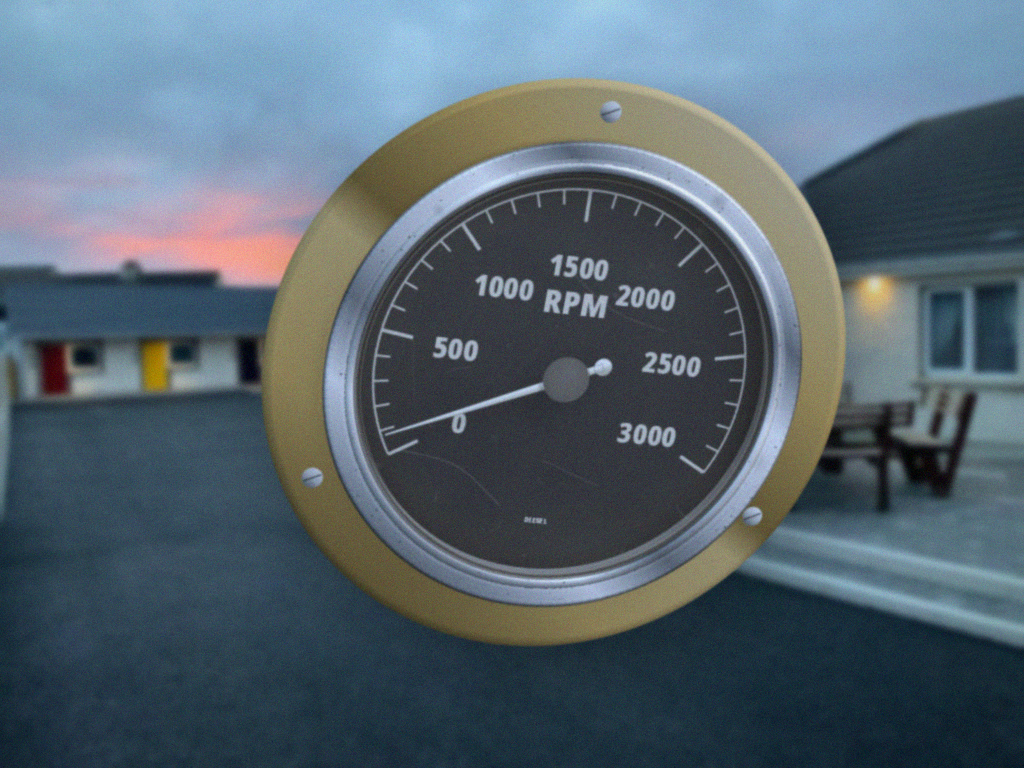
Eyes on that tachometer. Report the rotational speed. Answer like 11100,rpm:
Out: 100,rpm
